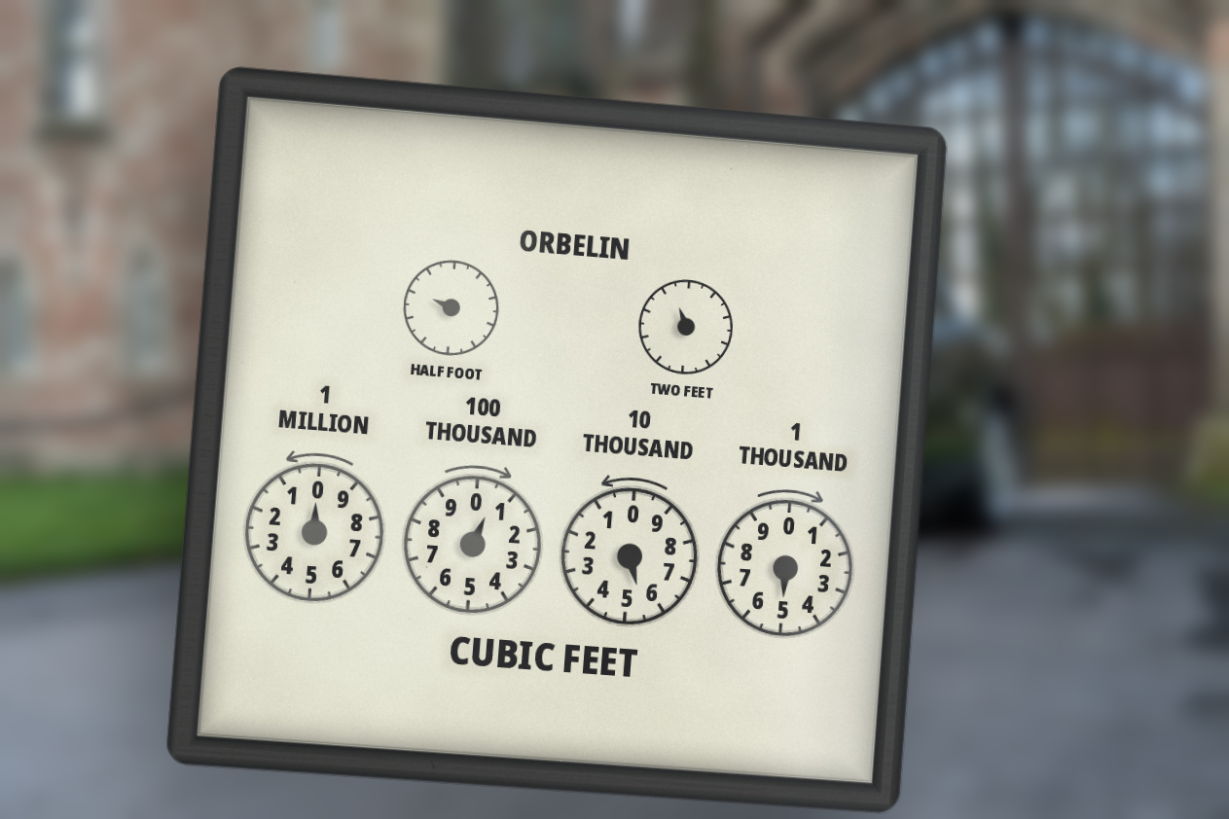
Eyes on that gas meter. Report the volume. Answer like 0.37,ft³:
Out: 5500,ft³
